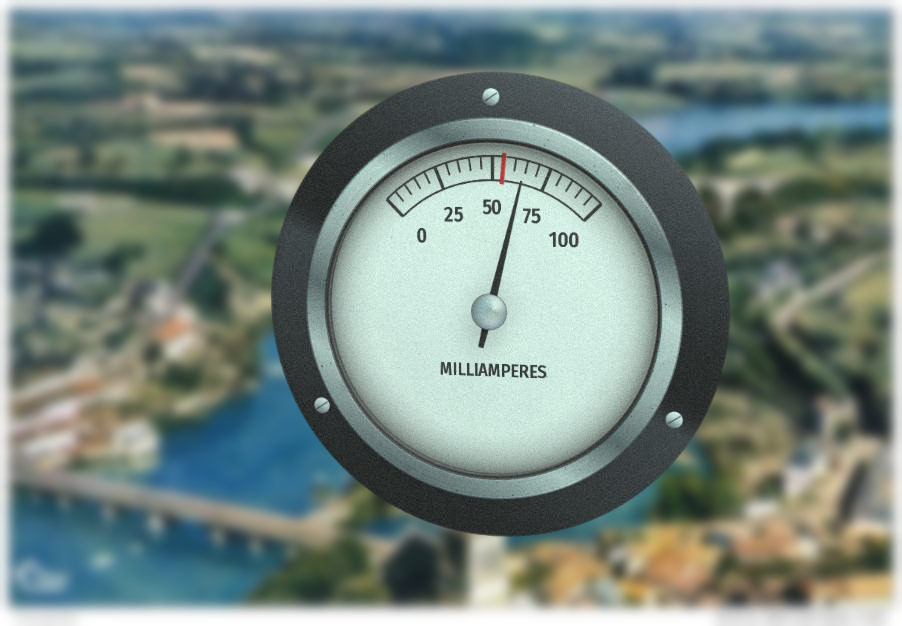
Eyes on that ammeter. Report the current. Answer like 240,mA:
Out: 65,mA
